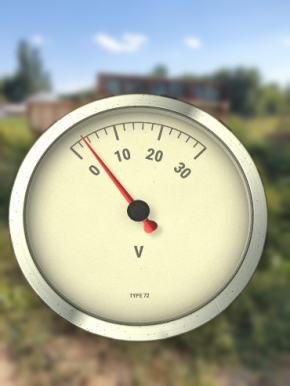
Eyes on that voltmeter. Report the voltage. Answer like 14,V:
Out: 3,V
